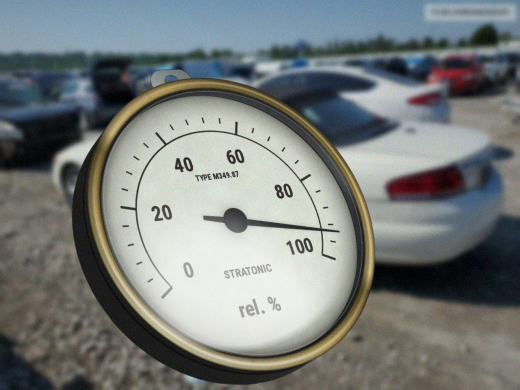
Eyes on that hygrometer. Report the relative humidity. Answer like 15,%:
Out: 94,%
